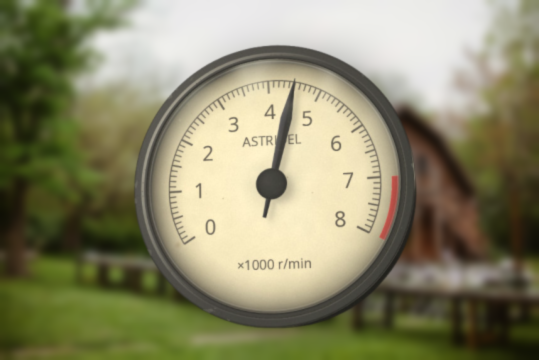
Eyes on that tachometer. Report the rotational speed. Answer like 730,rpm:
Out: 4500,rpm
